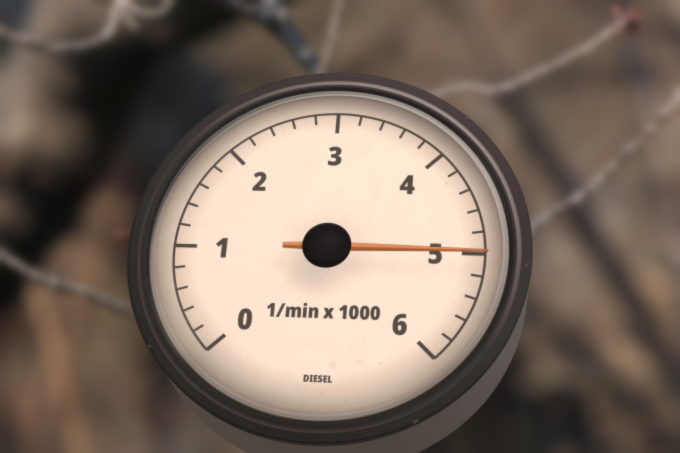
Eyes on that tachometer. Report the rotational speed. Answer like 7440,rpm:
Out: 5000,rpm
